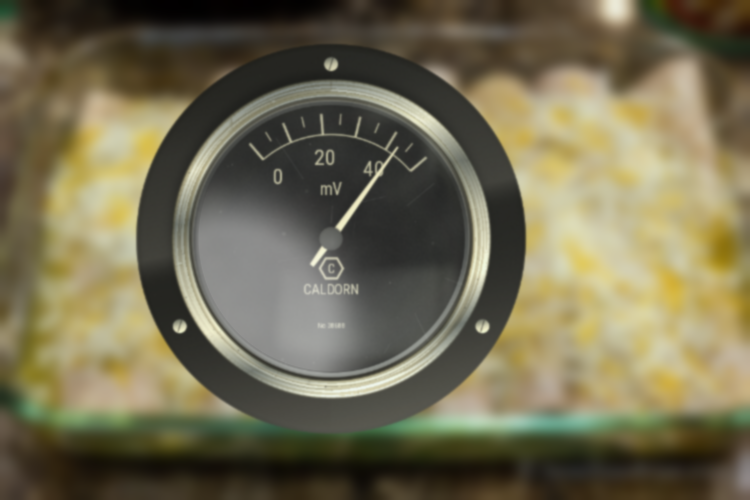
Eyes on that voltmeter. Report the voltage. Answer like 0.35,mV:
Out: 42.5,mV
